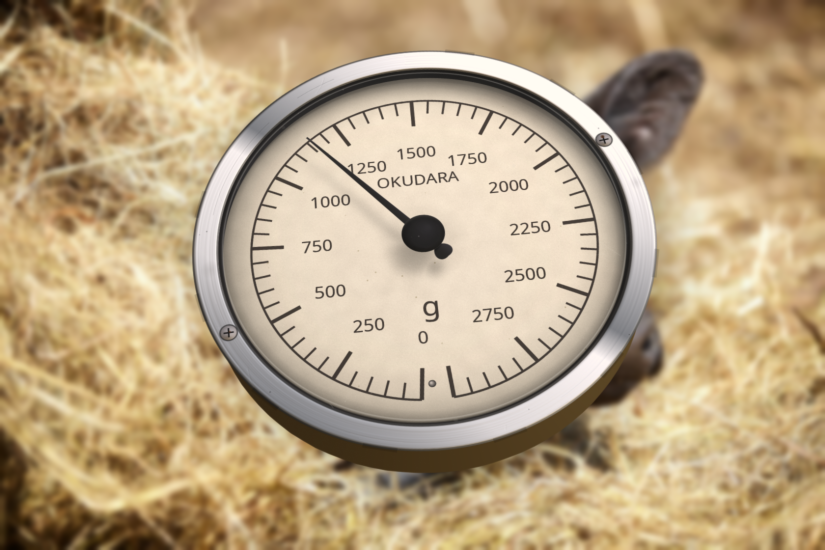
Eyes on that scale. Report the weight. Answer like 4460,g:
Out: 1150,g
